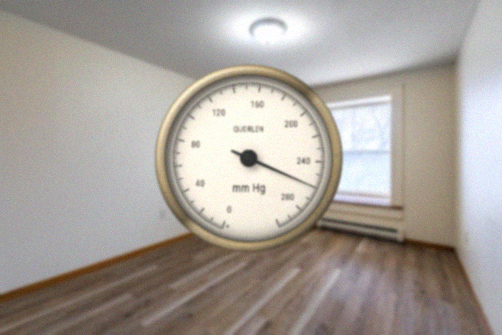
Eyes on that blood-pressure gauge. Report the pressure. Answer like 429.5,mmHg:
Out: 260,mmHg
